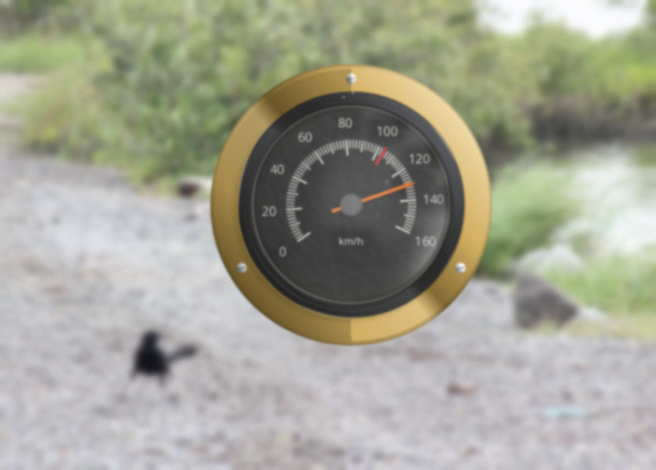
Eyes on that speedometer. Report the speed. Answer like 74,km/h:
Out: 130,km/h
